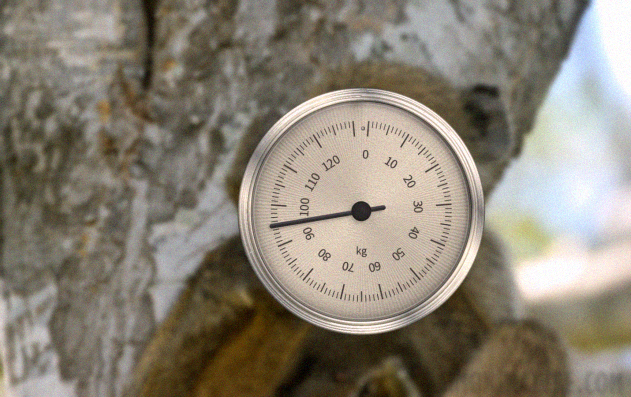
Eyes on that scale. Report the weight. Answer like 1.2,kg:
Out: 95,kg
